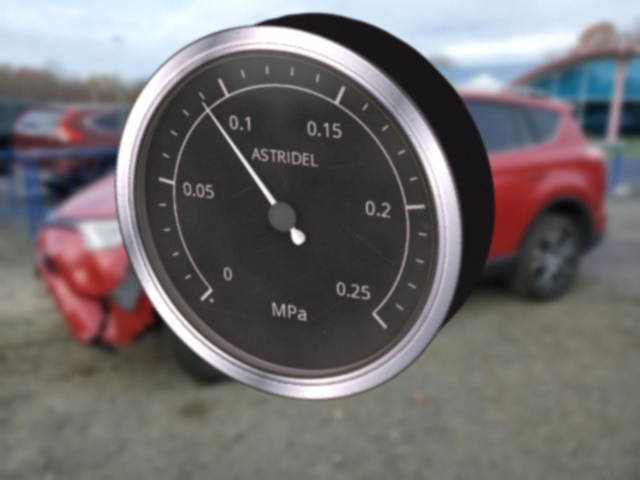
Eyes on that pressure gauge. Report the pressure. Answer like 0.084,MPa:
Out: 0.09,MPa
